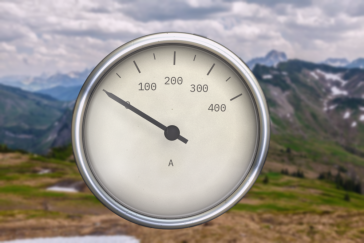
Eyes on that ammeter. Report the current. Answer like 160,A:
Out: 0,A
